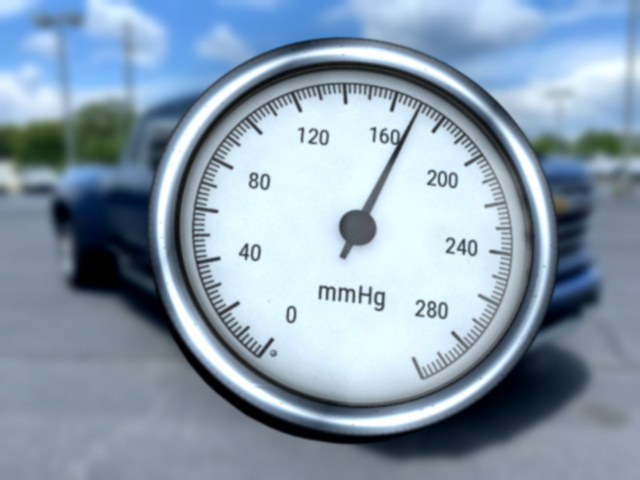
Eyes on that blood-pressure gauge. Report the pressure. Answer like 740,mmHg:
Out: 170,mmHg
